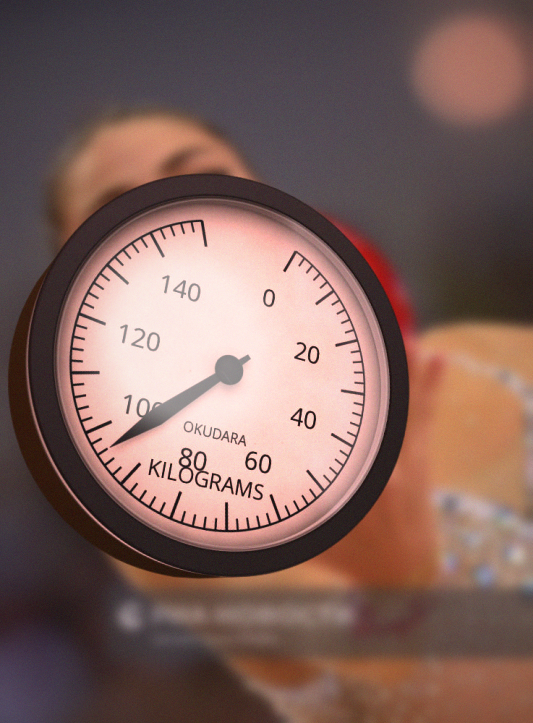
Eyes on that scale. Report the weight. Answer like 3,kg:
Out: 96,kg
